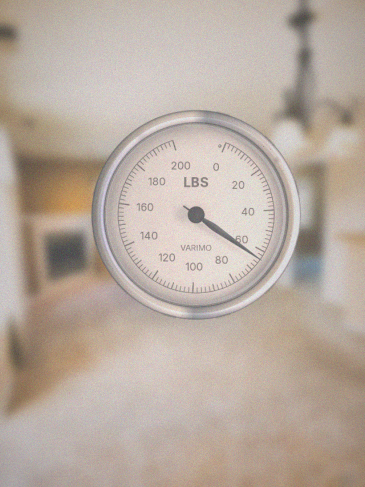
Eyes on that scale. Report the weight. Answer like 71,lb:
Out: 64,lb
